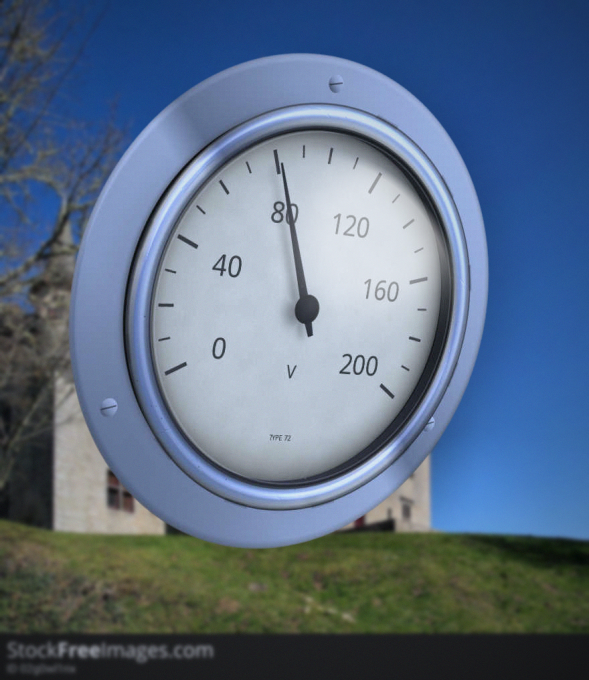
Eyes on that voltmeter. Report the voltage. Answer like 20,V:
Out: 80,V
